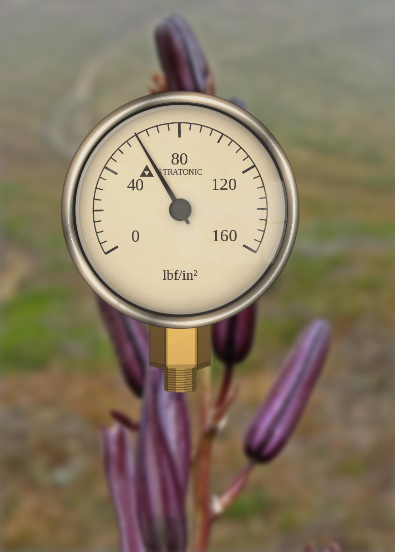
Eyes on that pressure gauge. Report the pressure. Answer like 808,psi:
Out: 60,psi
